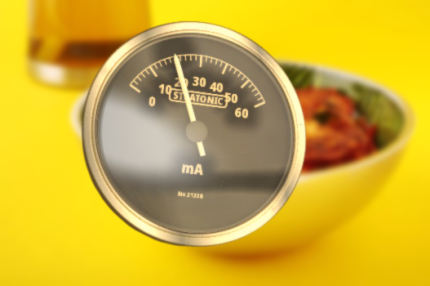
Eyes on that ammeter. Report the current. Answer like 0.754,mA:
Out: 20,mA
